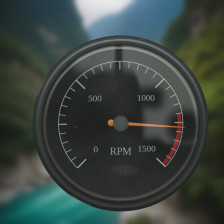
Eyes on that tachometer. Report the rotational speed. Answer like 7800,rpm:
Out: 1275,rpm
